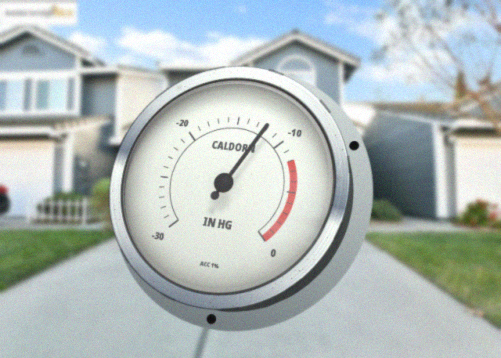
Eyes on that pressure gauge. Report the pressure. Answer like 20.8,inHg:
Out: -12,inHg
